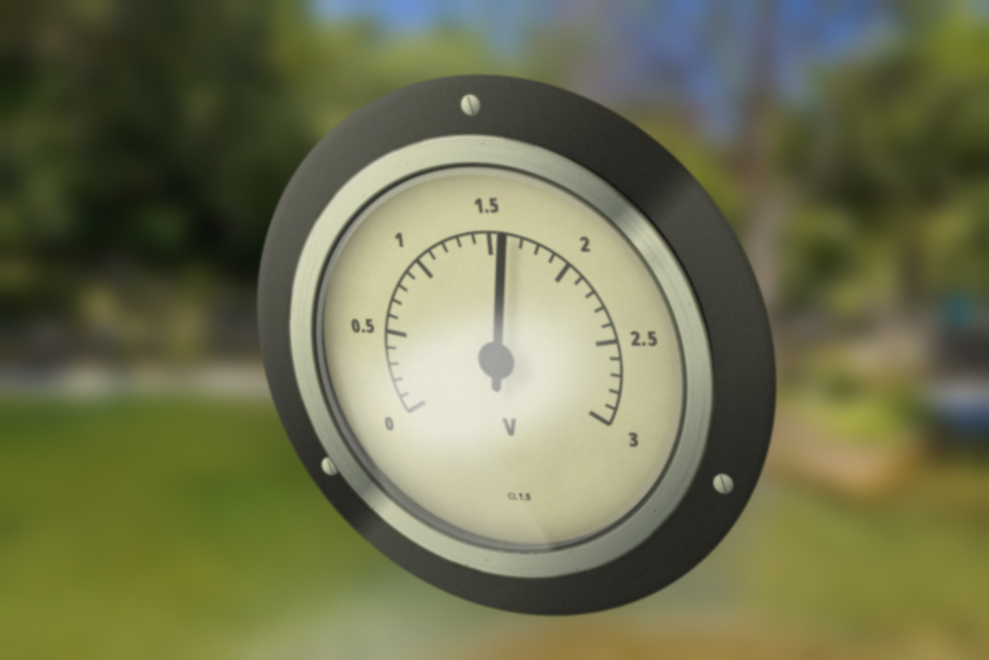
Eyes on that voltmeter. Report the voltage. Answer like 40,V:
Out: 1.6,V
